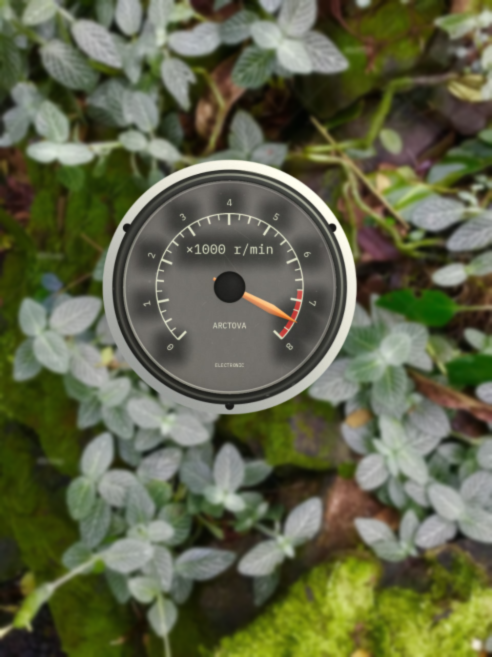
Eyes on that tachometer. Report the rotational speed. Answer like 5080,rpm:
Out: 7500,rpm
